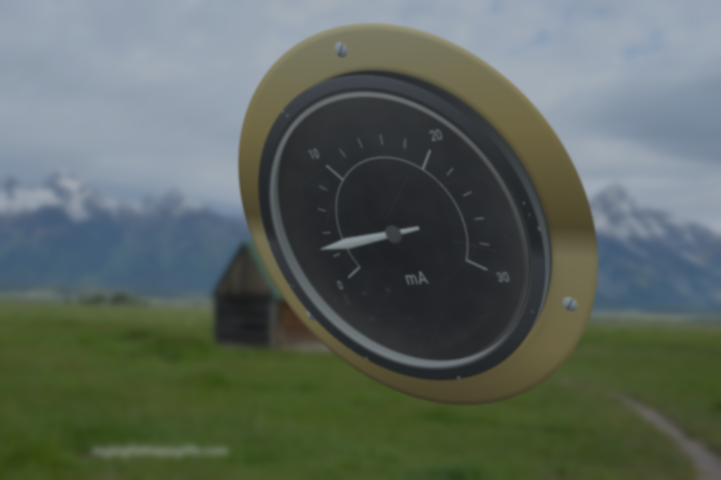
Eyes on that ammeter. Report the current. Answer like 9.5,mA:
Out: 3,mA
